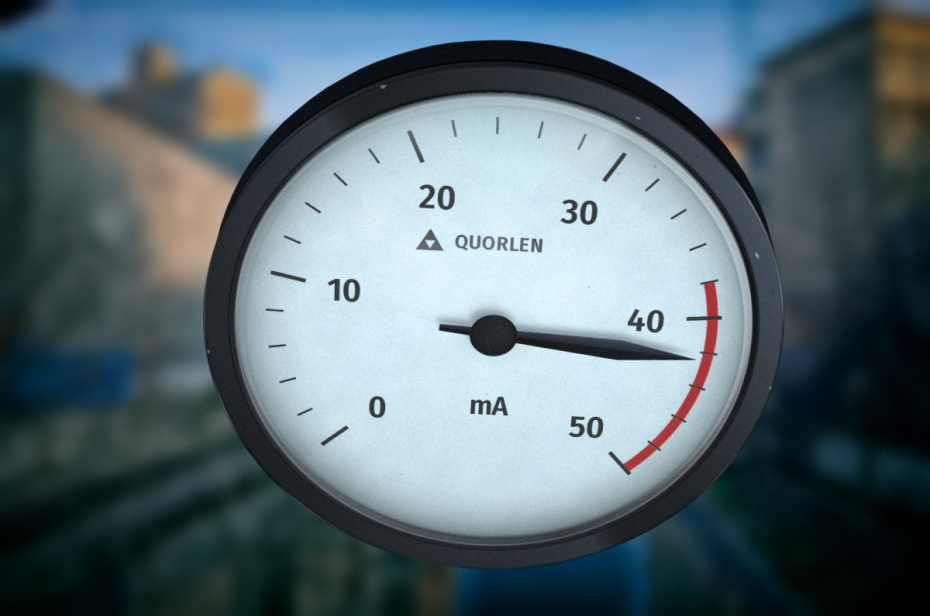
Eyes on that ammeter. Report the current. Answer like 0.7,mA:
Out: 42,mA
